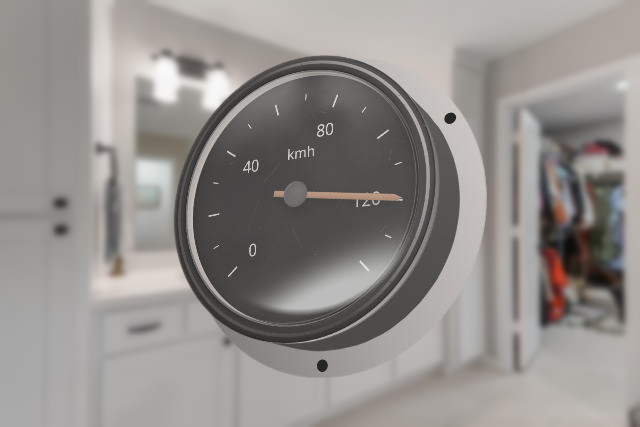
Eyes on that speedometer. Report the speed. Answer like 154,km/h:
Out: 120,km/h
